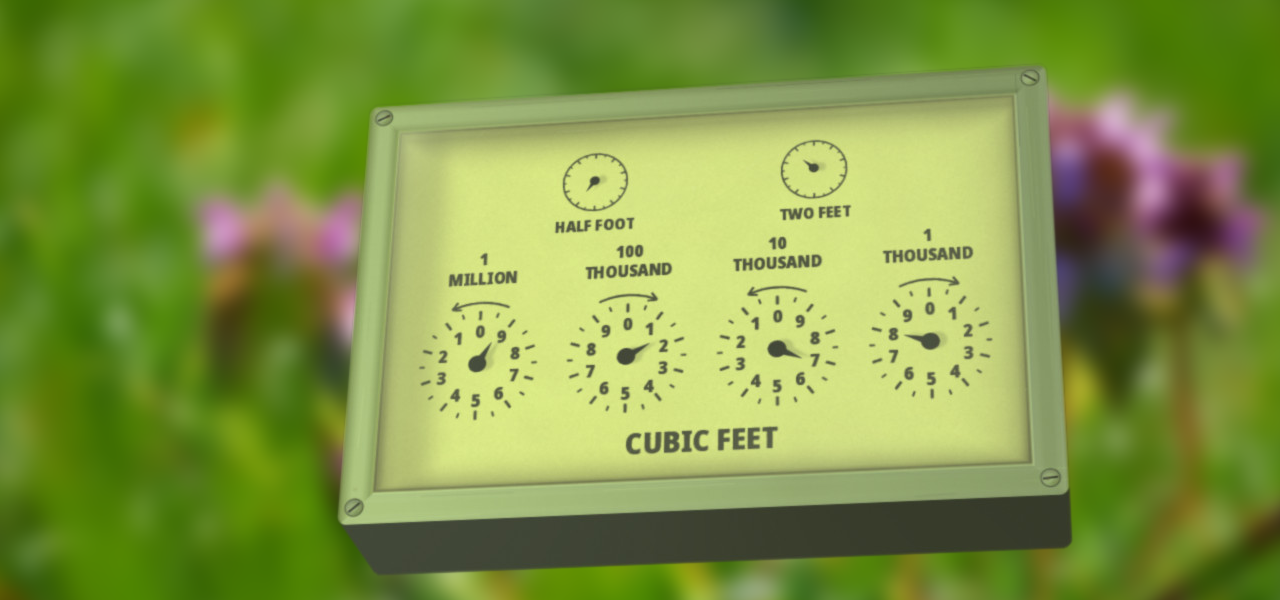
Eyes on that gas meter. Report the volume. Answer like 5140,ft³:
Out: 916800,ft³
